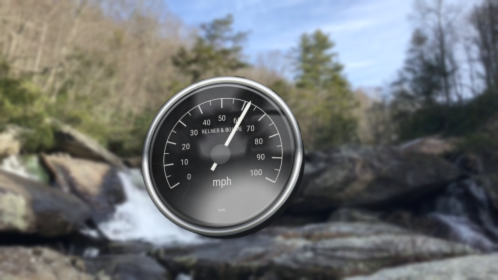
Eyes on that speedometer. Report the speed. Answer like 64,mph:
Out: 62.5,mph
